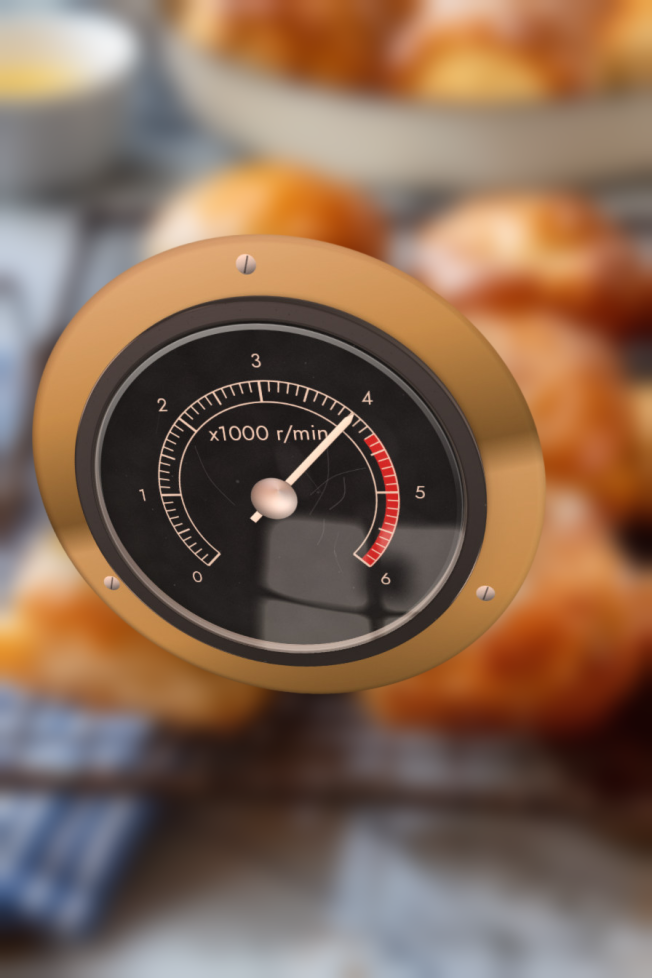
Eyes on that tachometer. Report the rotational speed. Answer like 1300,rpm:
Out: 4000,rpm
